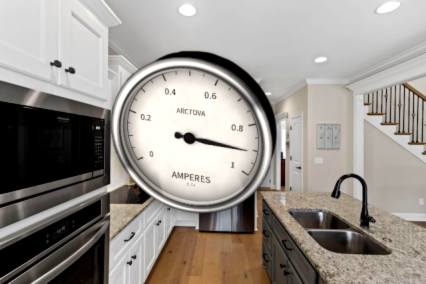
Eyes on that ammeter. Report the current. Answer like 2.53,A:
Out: 0.9,A
